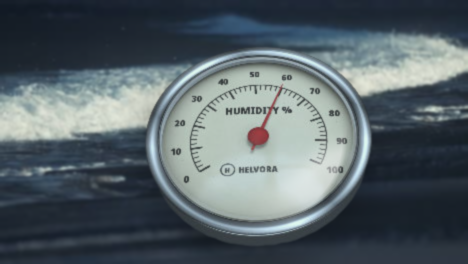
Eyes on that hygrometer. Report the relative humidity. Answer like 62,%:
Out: 60,%
